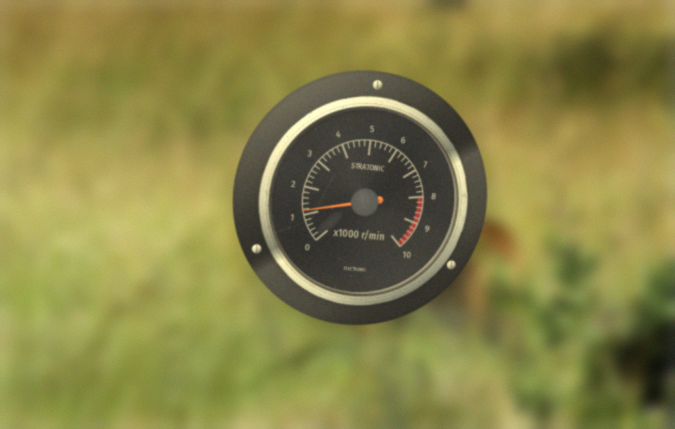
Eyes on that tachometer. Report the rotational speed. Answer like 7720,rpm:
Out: 1200,rpm
